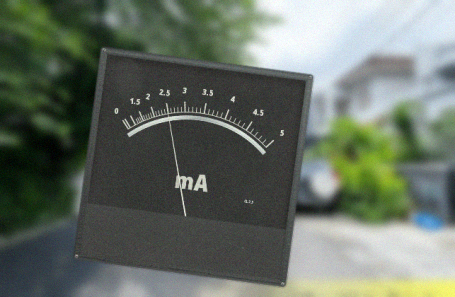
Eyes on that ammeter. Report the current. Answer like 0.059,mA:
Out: 2.5,mA
